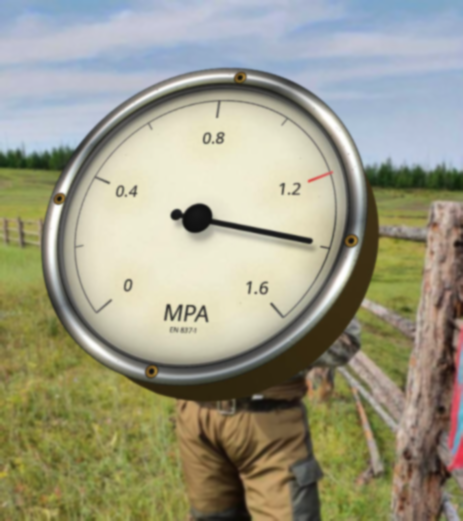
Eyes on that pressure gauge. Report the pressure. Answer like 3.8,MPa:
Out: 1.4,MPa
